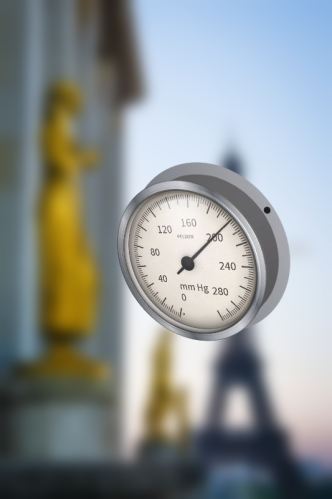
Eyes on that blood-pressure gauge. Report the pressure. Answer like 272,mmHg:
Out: 200,mmHg
